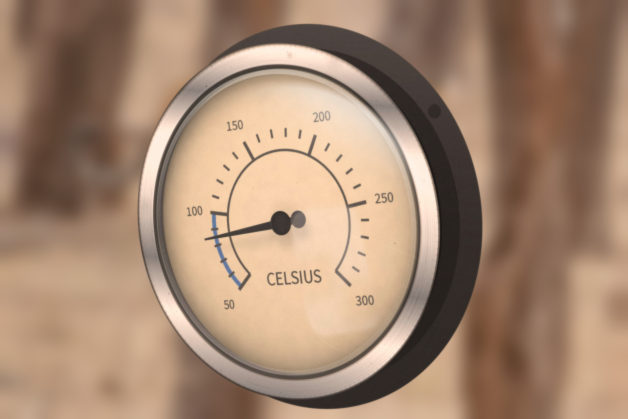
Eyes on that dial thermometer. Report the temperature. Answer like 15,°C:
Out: 85,°C
